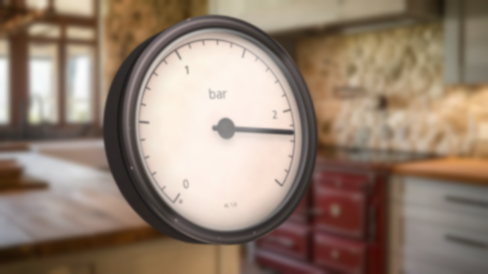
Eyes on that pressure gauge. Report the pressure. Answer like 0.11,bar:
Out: 2.15,bar
